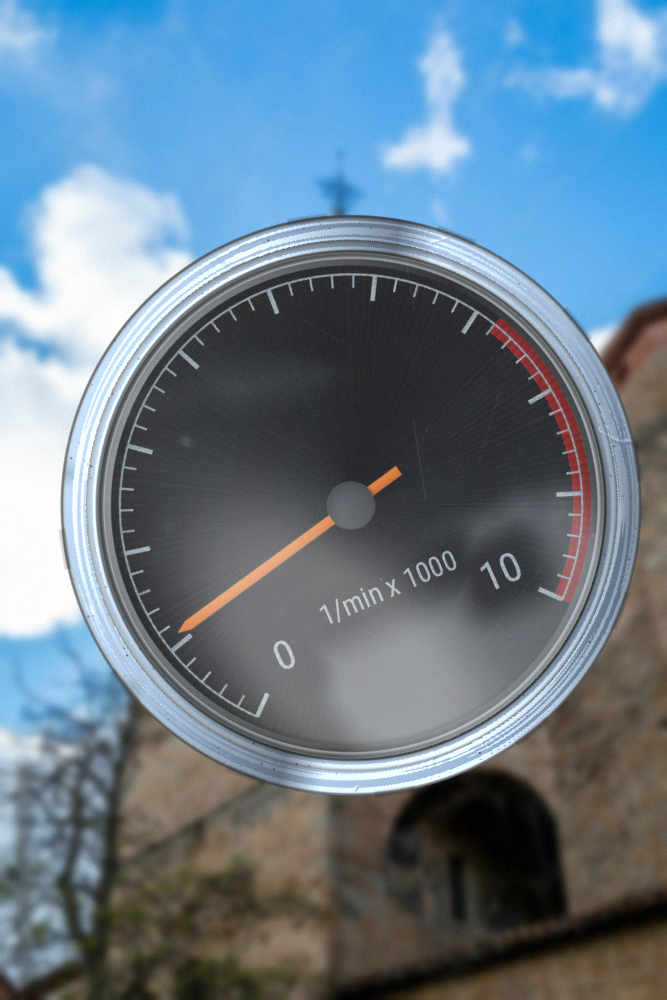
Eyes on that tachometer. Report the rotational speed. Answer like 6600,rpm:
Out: 1100,rpm
